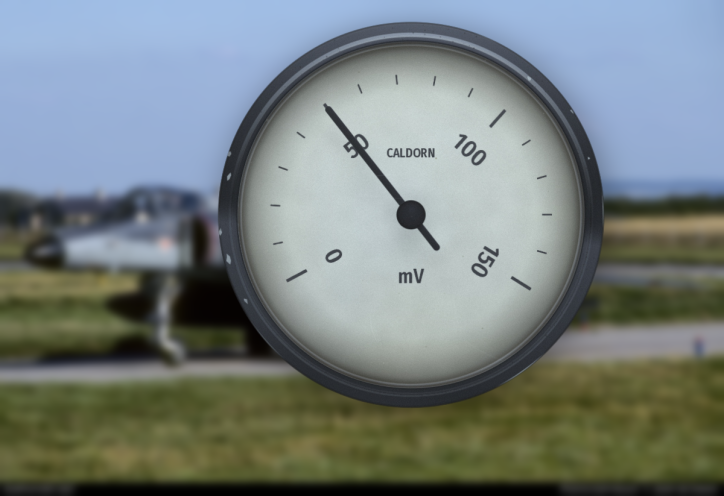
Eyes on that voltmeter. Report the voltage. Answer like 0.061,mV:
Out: 50,mV
